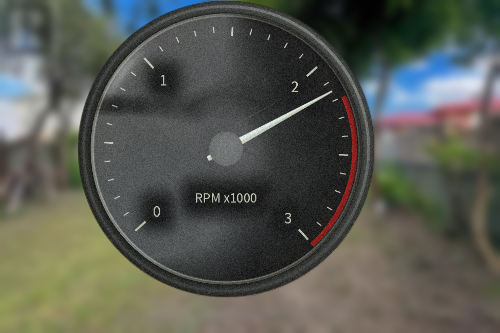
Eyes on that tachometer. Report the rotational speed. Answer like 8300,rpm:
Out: 2150,rpm
